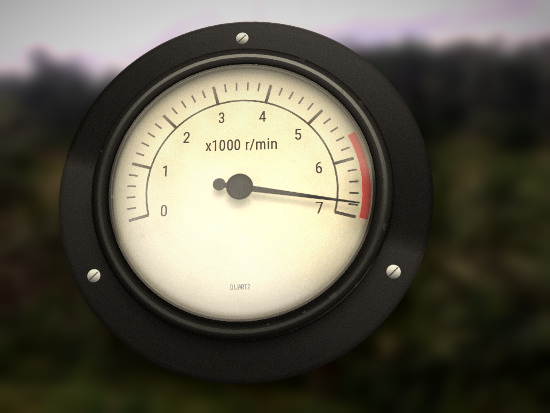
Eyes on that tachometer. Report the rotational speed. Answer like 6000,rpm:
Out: 6800,rpm
